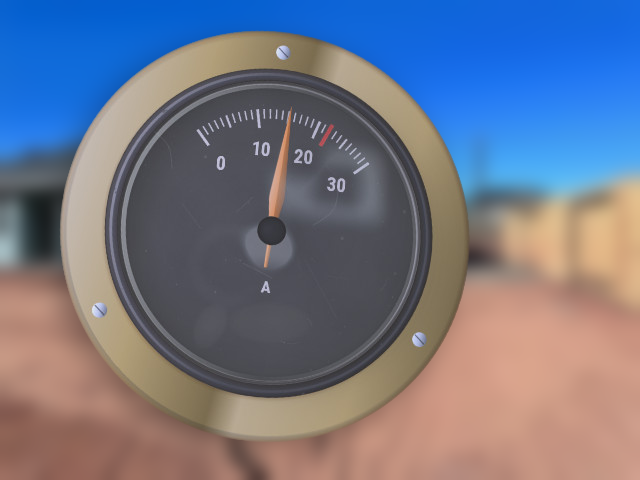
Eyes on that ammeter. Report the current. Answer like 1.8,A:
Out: 15,A
